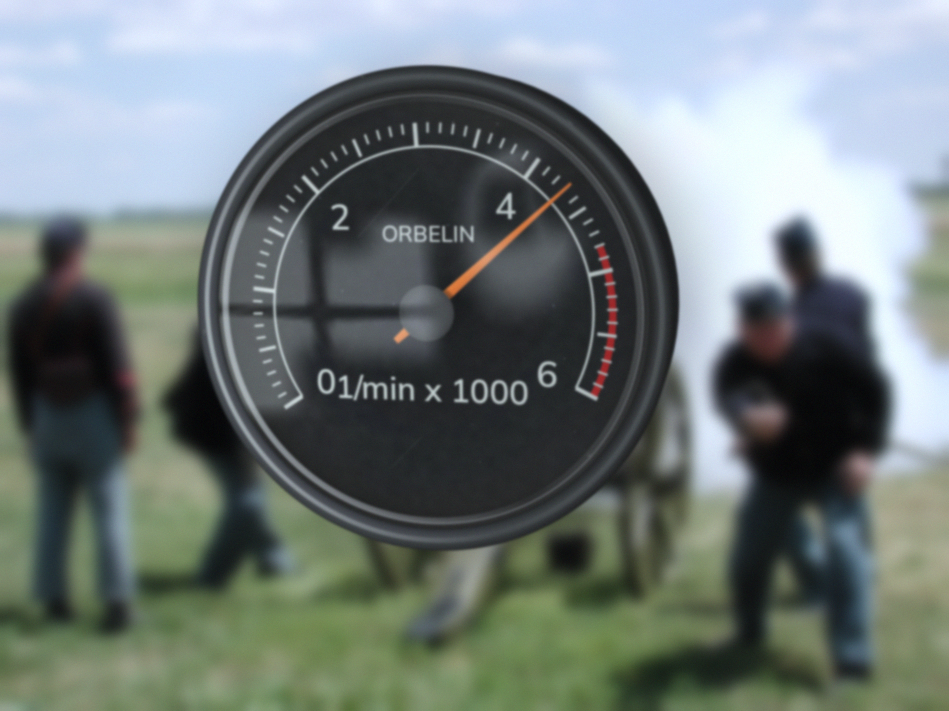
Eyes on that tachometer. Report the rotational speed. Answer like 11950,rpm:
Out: 4300,rpm
